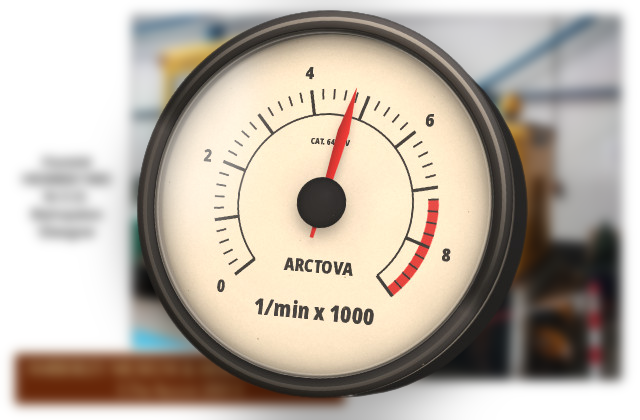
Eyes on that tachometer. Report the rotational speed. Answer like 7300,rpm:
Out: 4800,rpm
